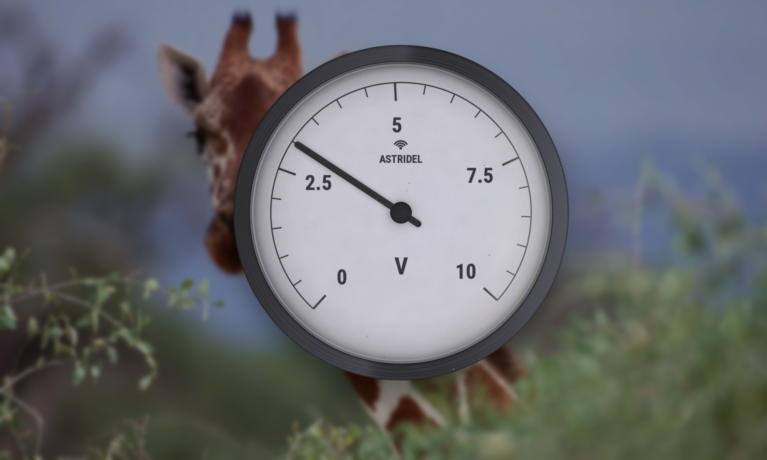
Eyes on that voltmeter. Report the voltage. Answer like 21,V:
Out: 3,V
